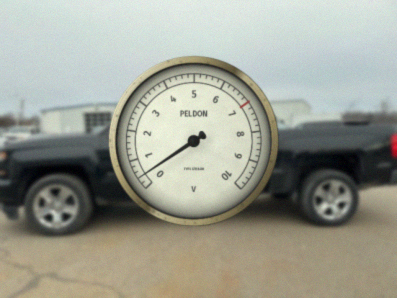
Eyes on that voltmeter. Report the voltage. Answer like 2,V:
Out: 0.4,V
